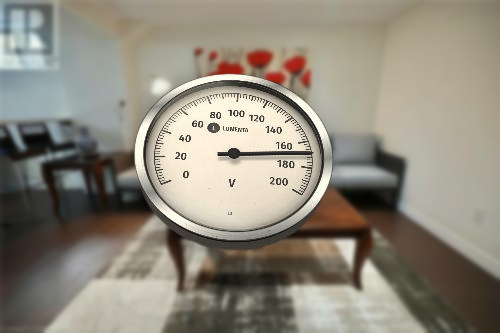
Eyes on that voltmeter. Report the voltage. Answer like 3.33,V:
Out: 170,V
